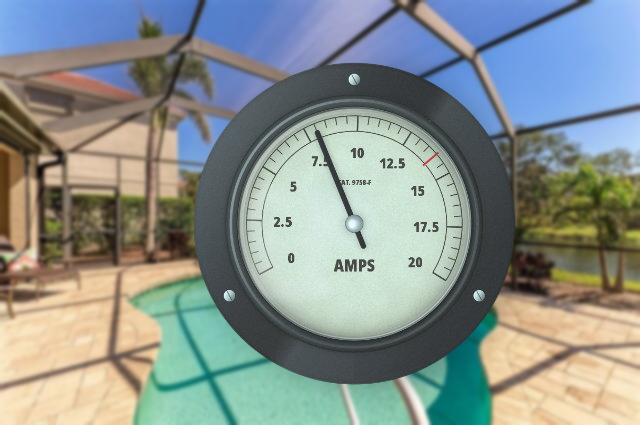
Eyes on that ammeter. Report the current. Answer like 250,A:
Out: 8,A
